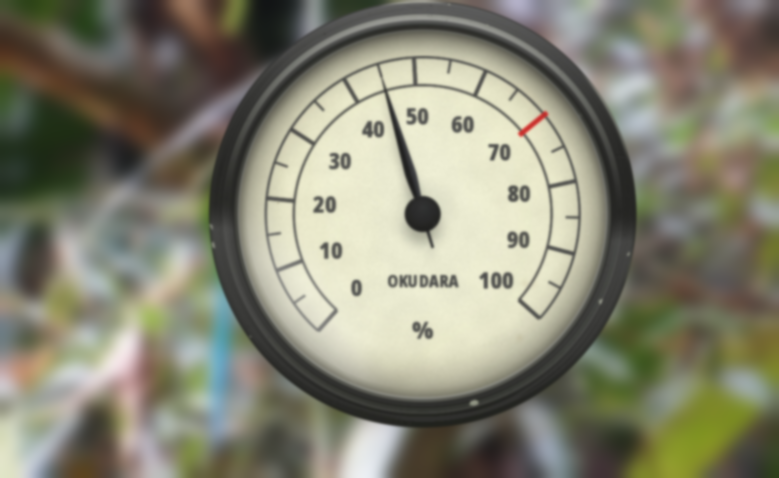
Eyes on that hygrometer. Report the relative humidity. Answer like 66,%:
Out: 45,%
